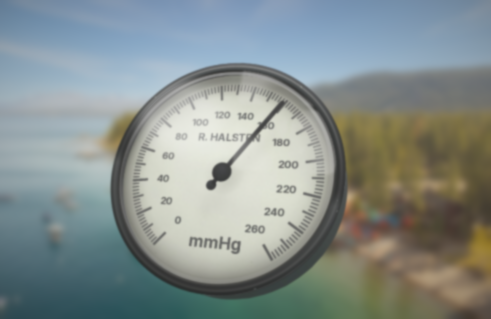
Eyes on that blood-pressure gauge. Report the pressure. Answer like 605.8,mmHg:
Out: 160,mmHg
